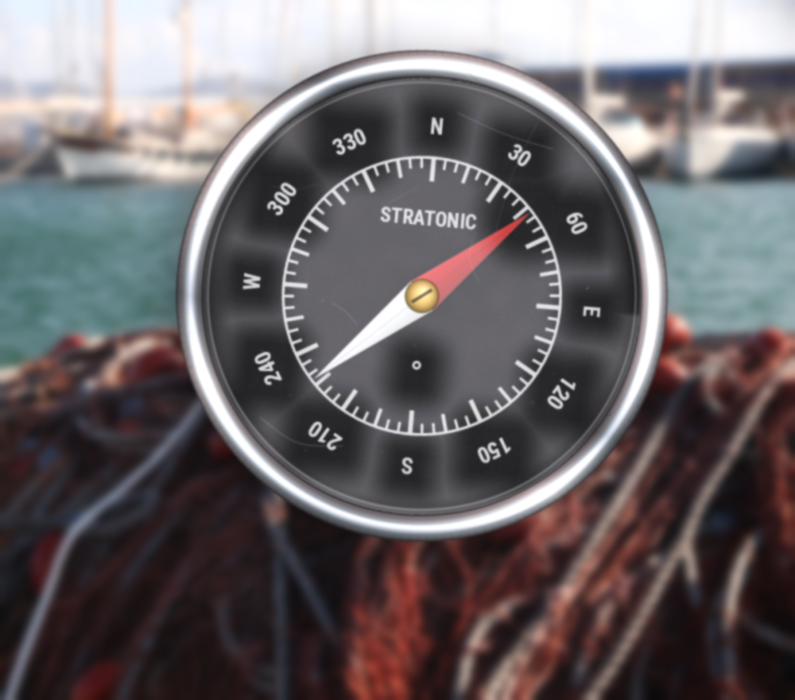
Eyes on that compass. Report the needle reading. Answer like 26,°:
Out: 47.5,°
